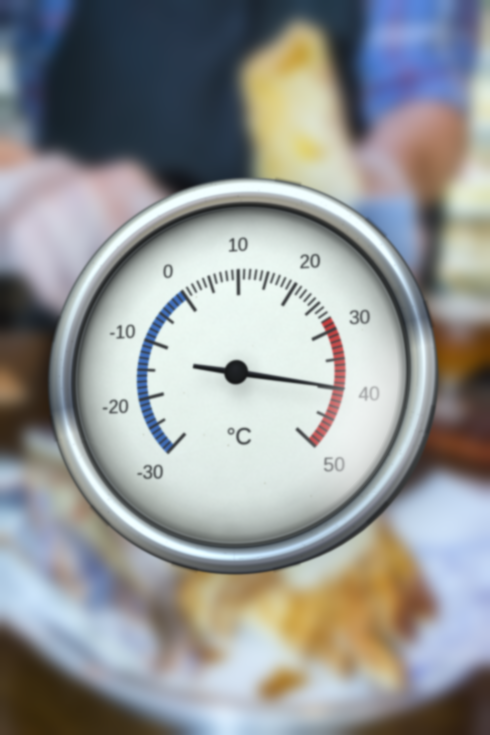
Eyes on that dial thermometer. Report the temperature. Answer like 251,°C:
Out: 40,°C
